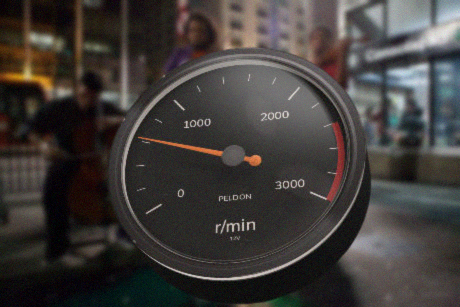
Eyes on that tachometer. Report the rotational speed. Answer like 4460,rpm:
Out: 600,rpm
